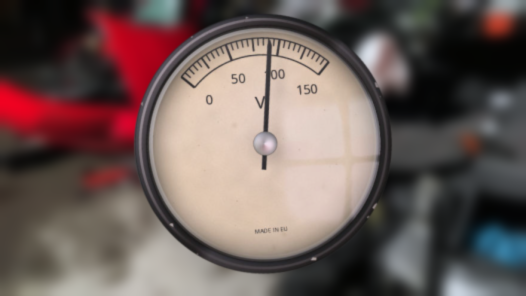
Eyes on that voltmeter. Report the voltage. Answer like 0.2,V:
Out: 90,V
